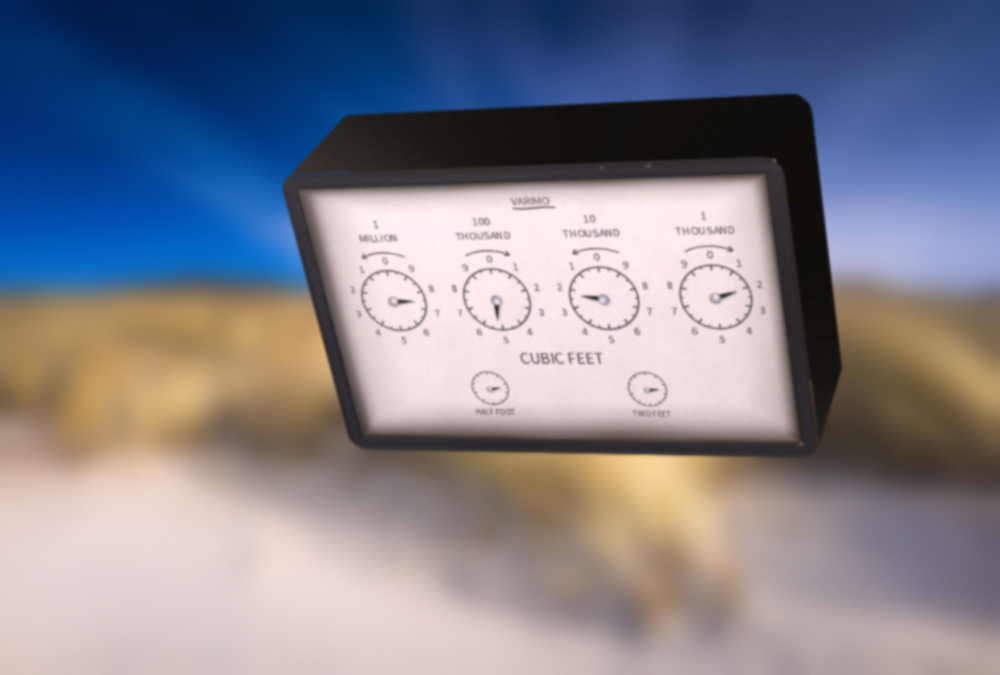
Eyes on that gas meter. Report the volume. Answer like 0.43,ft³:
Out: 752200,ft³
